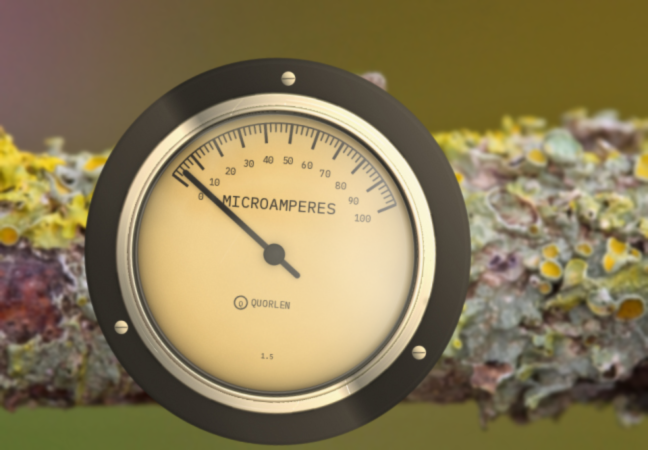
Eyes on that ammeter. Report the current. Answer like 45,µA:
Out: 4,µA
